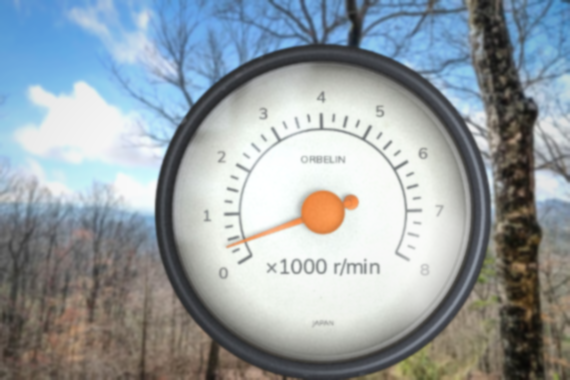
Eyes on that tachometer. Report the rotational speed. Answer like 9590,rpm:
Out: 375,rpm
